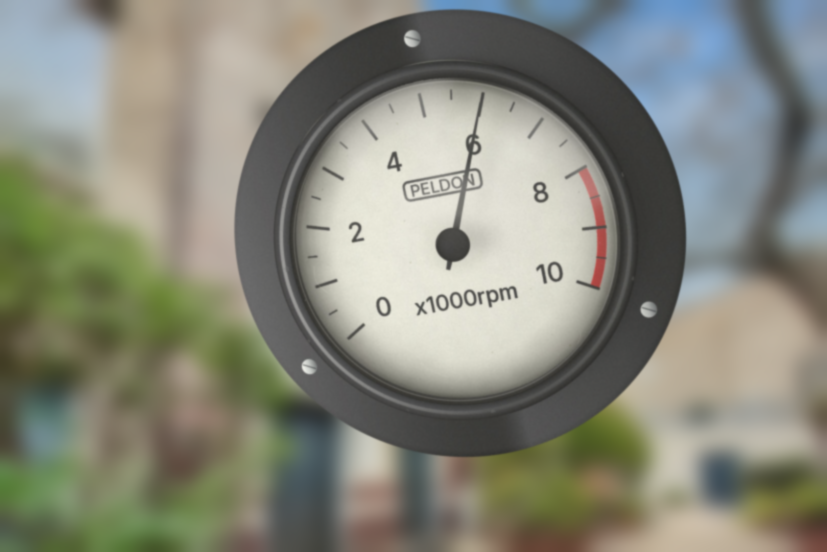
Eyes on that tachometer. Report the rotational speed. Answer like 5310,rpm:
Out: 6000,rpm
